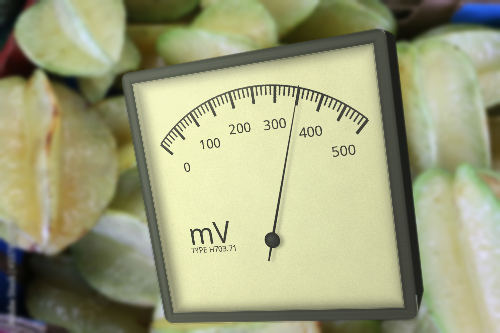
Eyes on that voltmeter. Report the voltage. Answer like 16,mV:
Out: 350,mV
